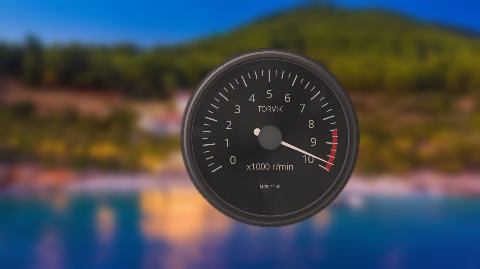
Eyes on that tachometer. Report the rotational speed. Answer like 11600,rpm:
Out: 9750,rpm
